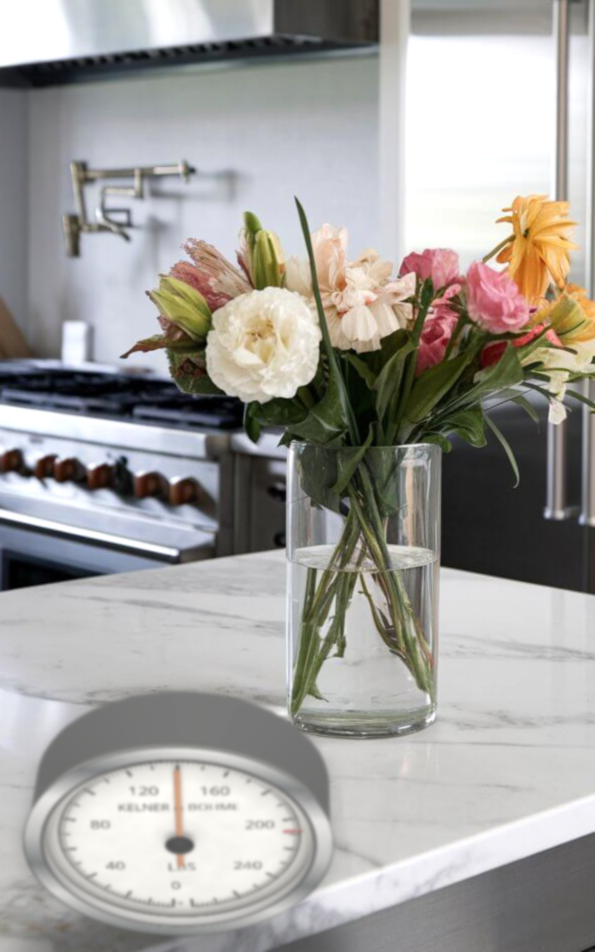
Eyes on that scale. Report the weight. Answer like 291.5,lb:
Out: 140,lb
